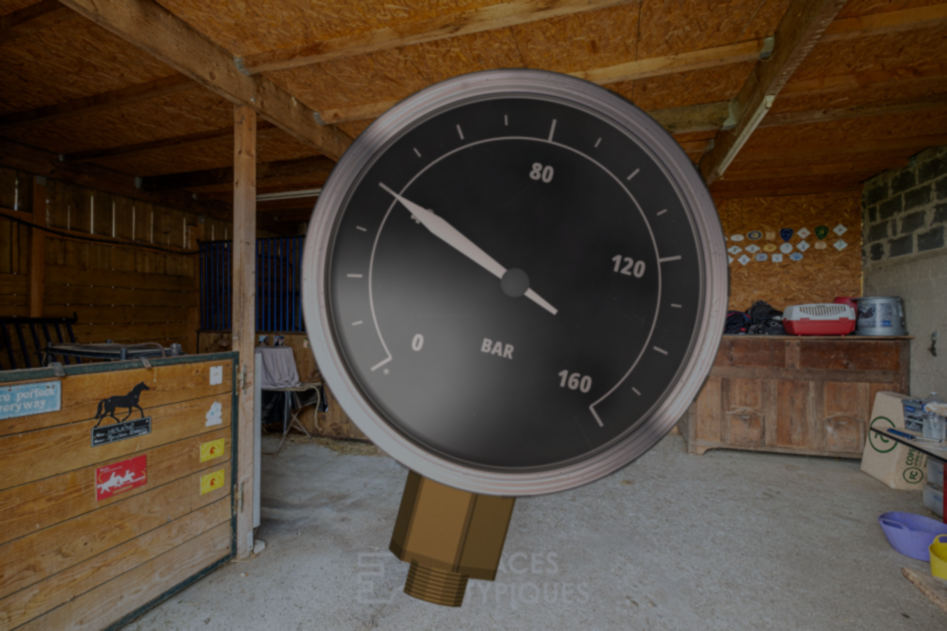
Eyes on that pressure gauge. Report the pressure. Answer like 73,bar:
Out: 40,bar
